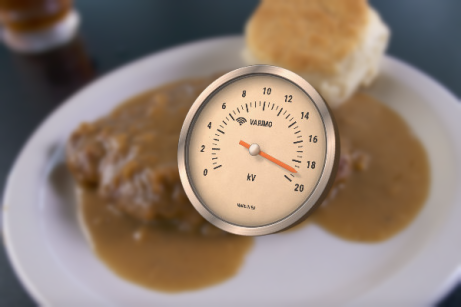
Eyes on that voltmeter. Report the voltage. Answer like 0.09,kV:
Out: 19,kV
